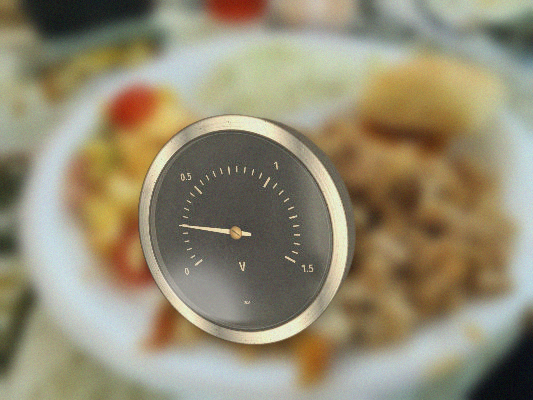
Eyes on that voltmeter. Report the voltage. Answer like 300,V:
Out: 0.25,V
